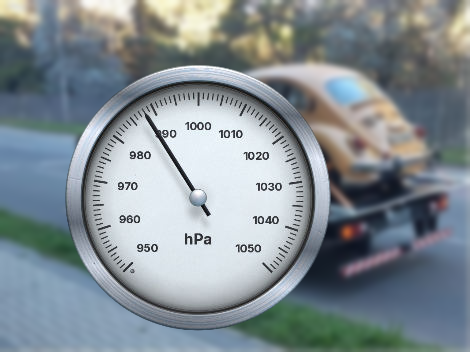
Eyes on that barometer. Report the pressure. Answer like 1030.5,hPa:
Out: 988,hPa
